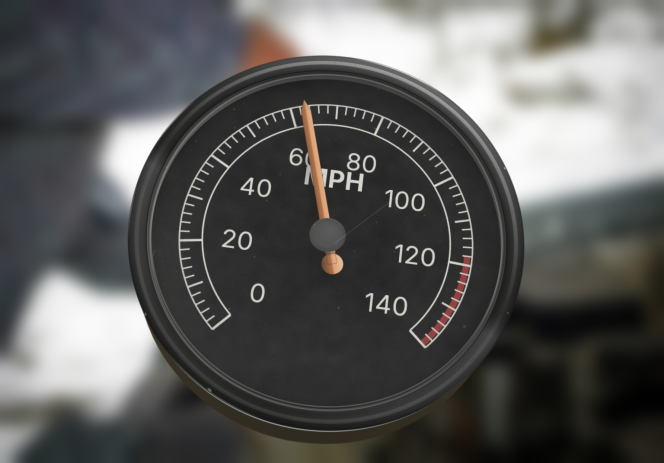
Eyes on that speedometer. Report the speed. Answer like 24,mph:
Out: 63,mph
